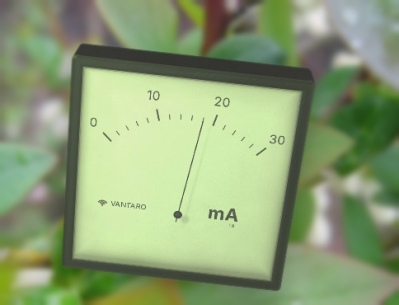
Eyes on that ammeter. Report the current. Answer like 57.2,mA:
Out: 18,mA
